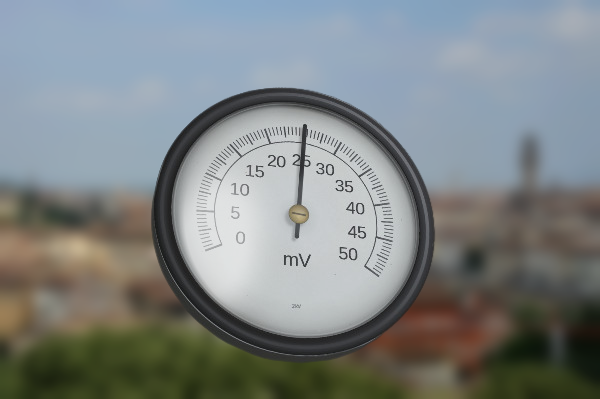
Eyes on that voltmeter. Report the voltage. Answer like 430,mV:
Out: 25,mV
